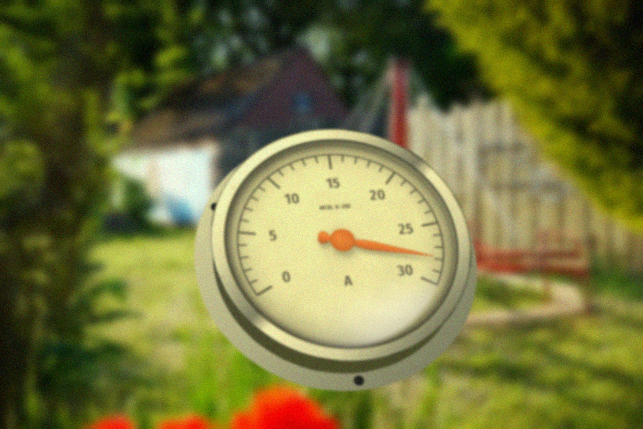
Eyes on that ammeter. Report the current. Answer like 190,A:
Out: 28,A
